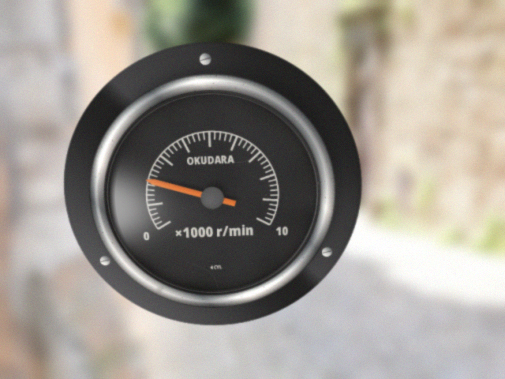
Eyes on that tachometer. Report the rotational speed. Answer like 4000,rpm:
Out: 2000,rpm
